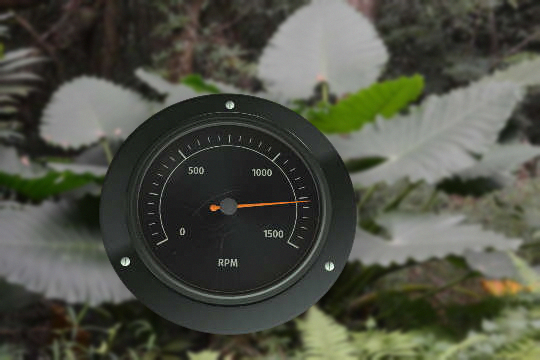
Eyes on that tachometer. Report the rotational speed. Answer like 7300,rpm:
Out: 1275,rpm
